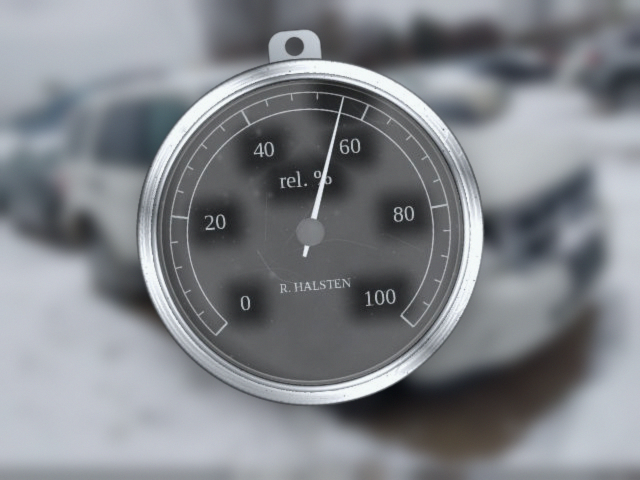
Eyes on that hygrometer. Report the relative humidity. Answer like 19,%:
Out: 56,%
